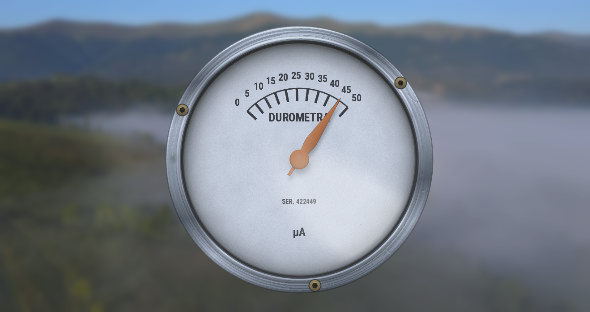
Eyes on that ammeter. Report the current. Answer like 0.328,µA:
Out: 45,µA
